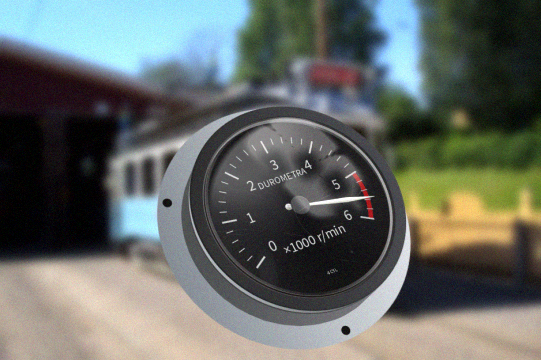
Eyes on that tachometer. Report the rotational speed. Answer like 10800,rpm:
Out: 5600,rpm
